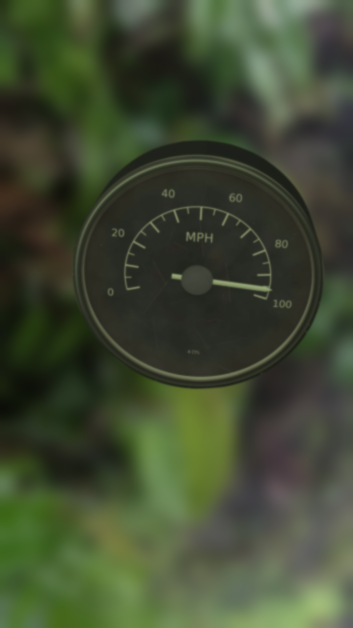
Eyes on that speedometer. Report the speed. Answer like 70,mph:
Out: 95,mph
